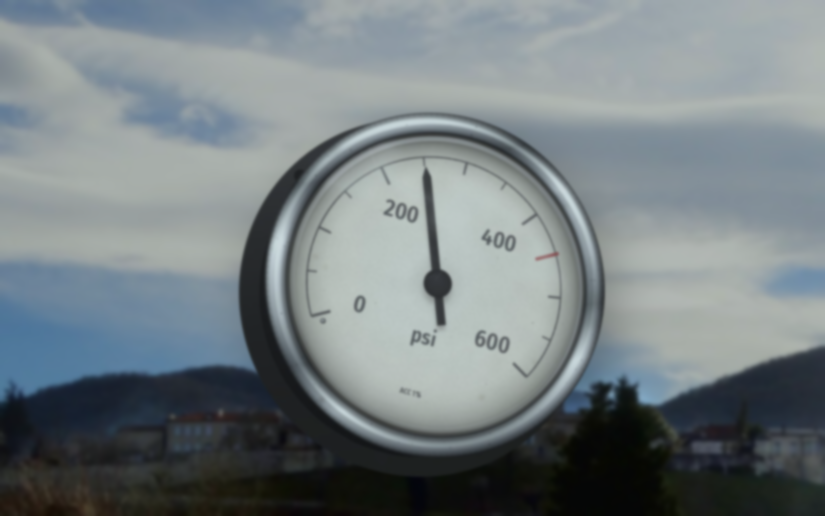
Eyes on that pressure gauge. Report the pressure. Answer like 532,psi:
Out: 250,psi
